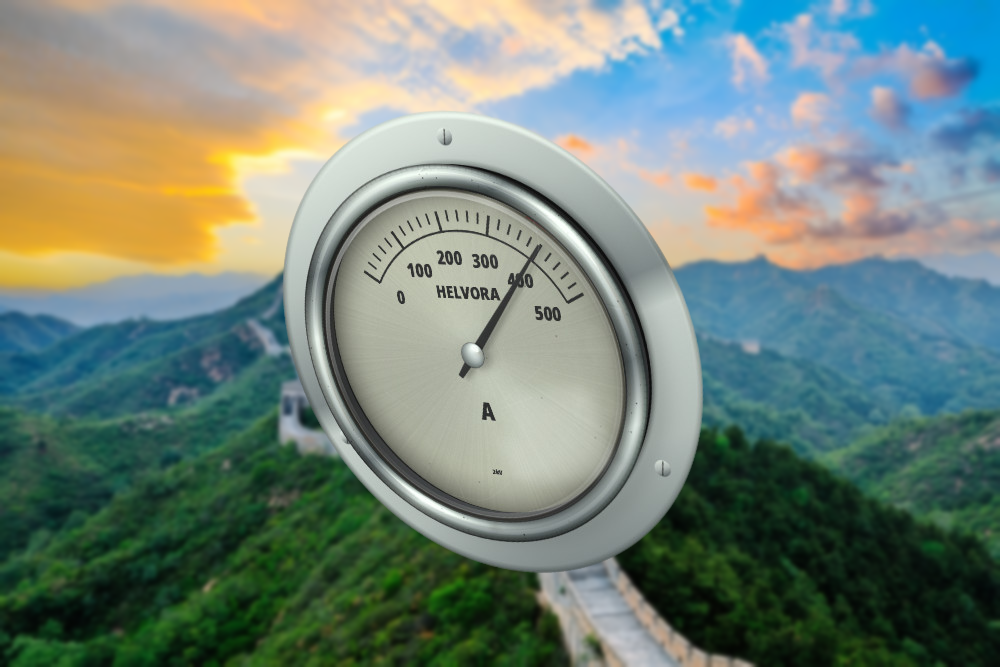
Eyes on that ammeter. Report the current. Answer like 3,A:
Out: 400,A
